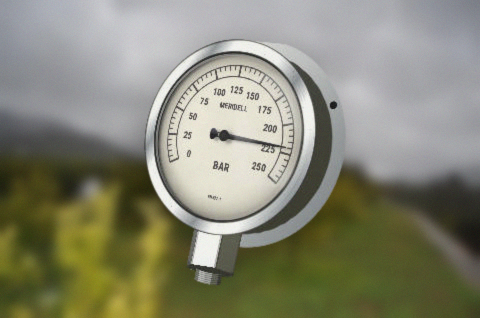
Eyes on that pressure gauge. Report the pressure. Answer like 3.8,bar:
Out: 220,bar
